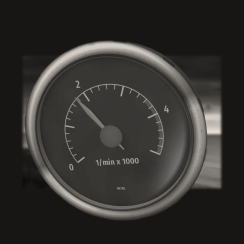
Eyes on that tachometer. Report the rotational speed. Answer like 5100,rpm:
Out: 1800,rpm
